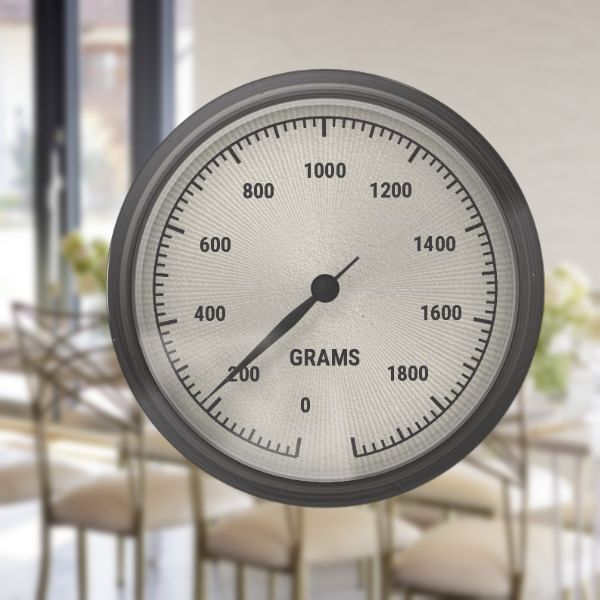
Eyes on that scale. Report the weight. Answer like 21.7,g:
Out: 220,g
